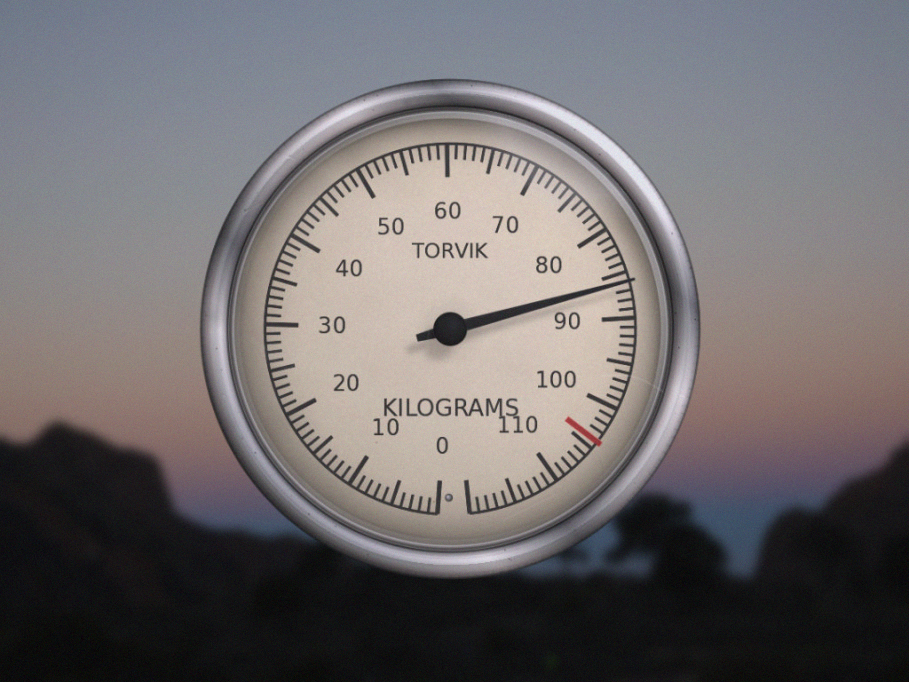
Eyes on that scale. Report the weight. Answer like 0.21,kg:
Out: 86,kg
